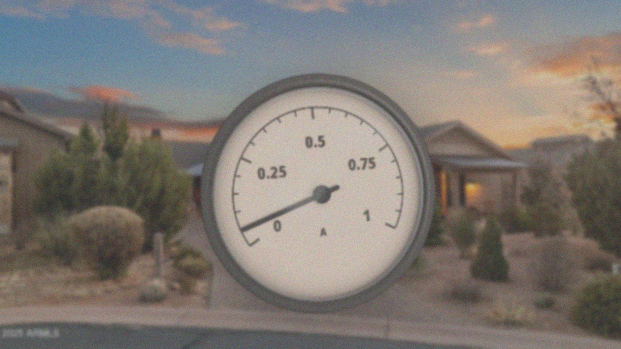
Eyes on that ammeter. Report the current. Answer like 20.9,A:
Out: 0.05,A
